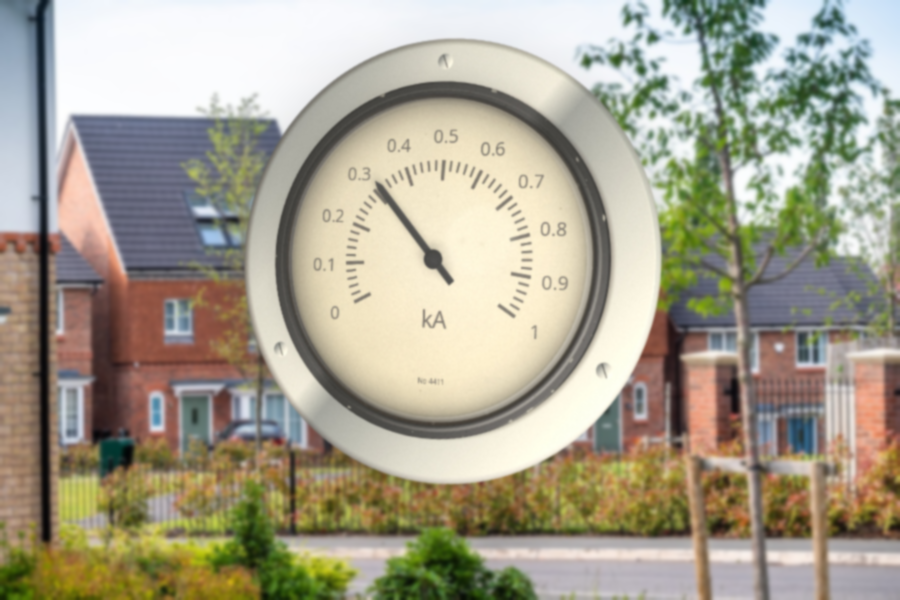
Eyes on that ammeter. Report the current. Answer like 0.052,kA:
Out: 0.32,kA
